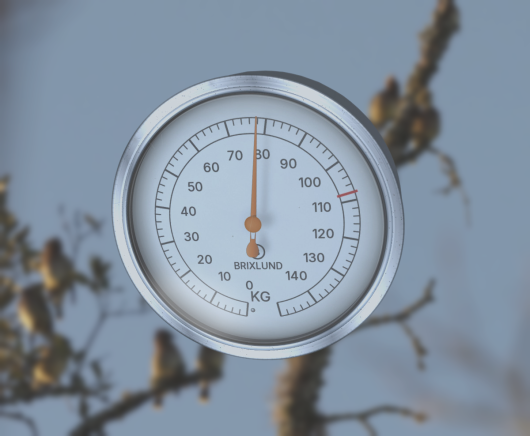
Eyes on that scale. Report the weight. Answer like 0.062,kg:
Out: 78,kg
